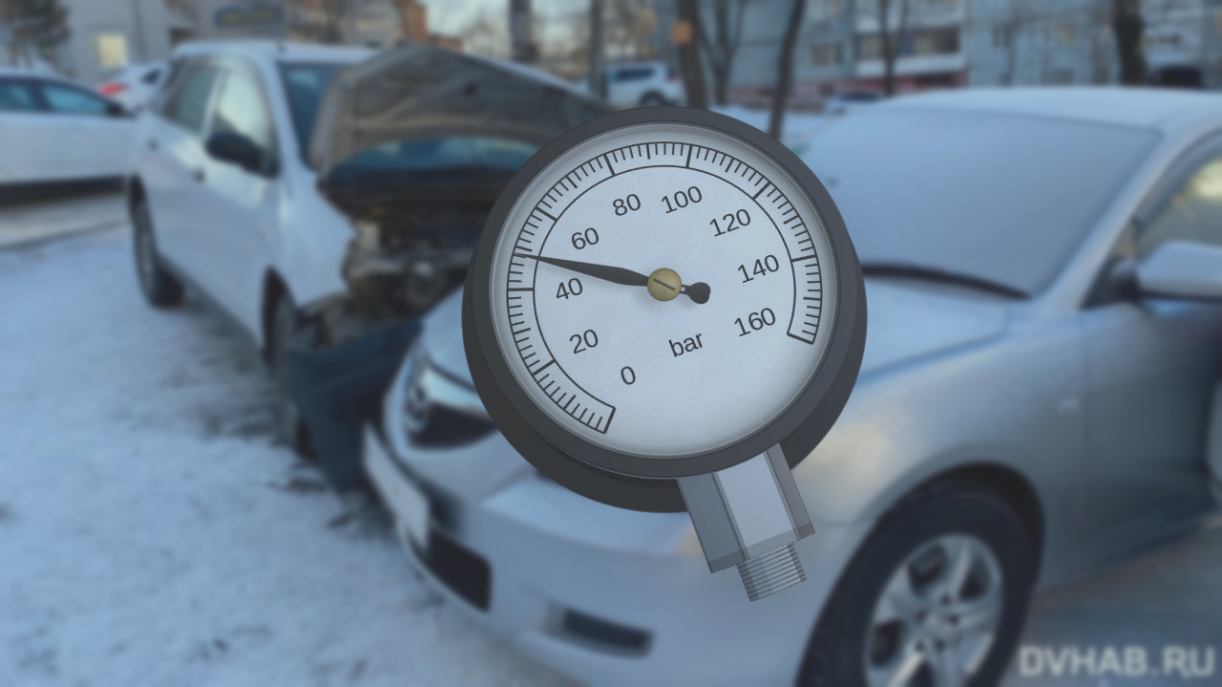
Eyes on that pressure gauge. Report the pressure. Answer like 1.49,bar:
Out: 48,bar
